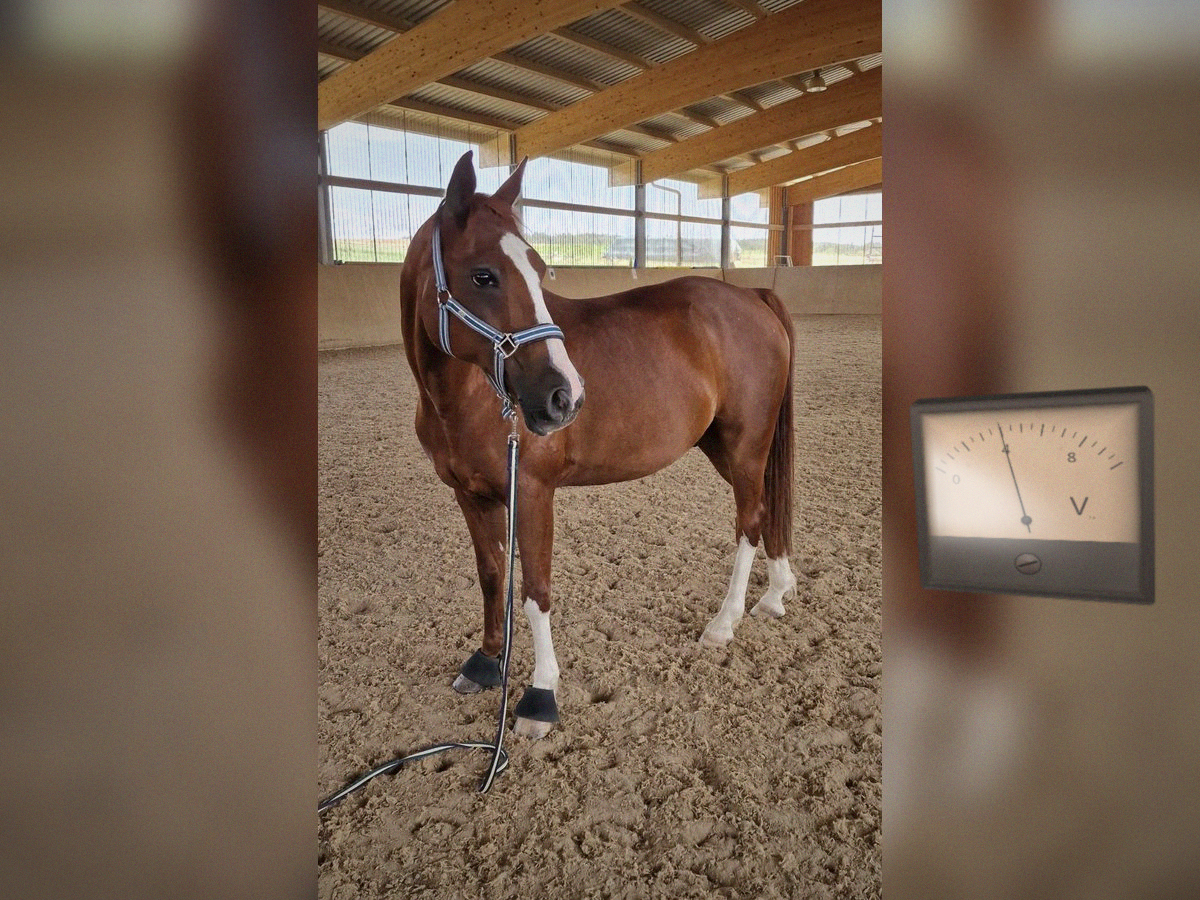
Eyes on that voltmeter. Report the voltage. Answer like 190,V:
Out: 4,V
